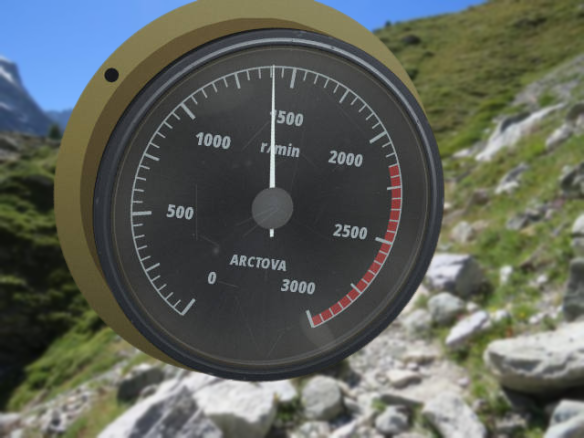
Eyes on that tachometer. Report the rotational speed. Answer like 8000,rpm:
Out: 1400,rpm
